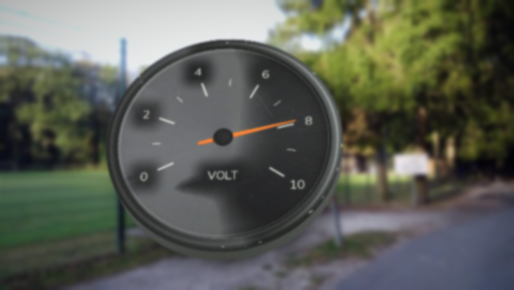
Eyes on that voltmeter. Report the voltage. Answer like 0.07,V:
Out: 8,V
